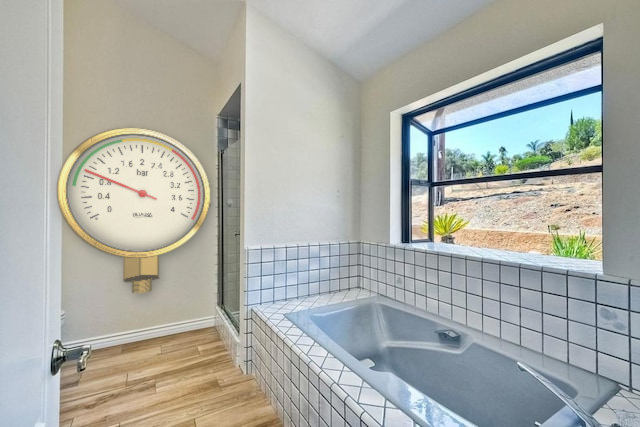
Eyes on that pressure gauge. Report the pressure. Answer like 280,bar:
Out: 0.9,bar
